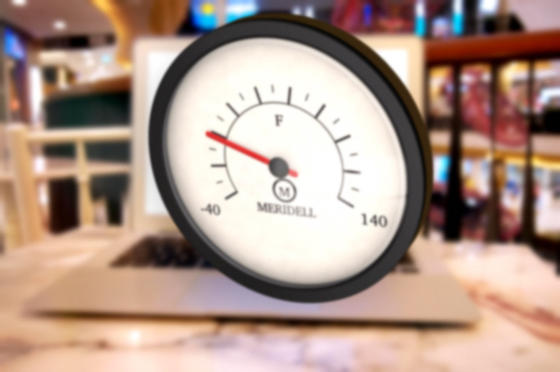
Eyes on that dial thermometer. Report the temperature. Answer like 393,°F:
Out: 0,°F
